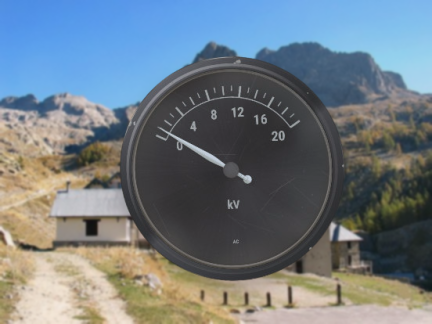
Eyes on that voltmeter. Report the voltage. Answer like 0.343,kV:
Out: 1,kV
